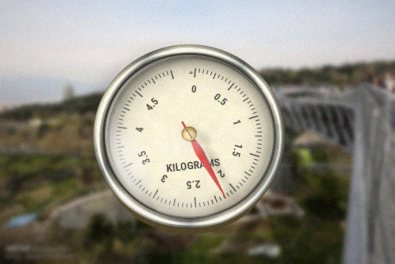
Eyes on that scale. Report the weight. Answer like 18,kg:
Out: 2.15,kg
